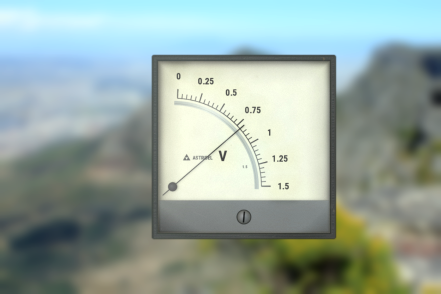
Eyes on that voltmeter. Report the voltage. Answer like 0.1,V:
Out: 0.8,V
